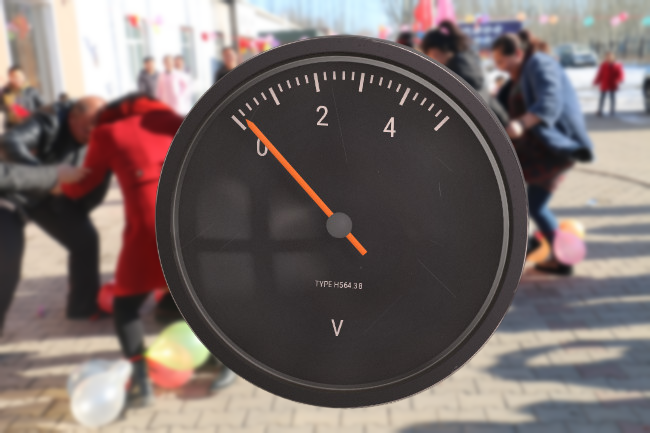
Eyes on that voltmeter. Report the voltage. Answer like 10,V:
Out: 0.2,V
